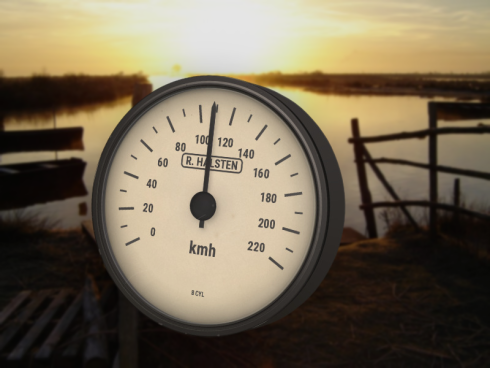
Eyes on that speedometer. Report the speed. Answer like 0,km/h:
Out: 110,km/h
